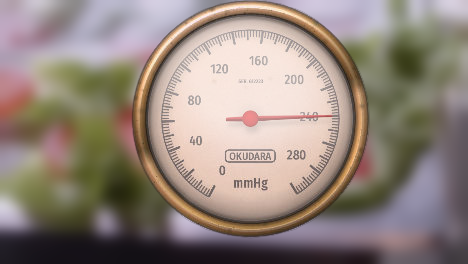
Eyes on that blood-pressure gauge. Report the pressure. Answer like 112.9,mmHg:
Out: 240,mmHg
